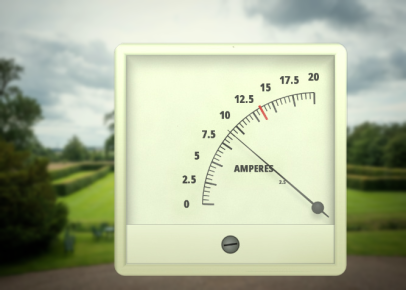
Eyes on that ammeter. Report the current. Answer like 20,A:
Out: 9,A
